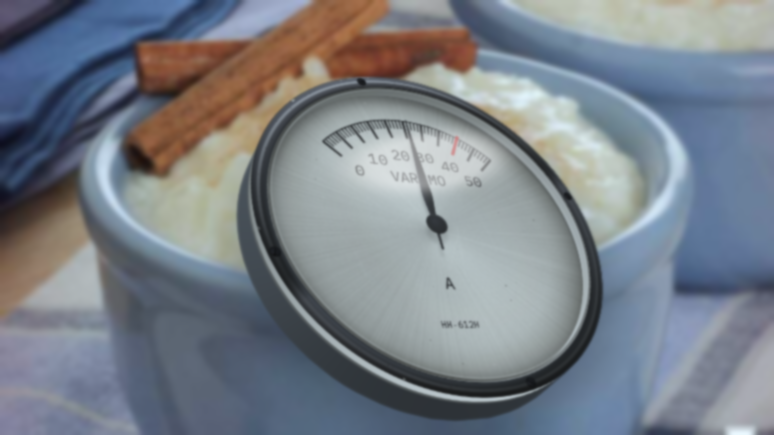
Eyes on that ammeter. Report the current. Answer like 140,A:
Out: 25,A
